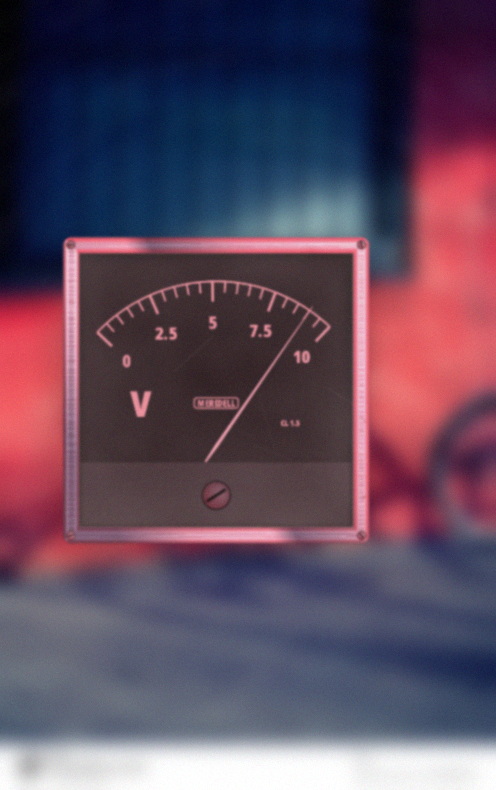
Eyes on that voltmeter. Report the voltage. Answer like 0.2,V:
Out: 9,V
